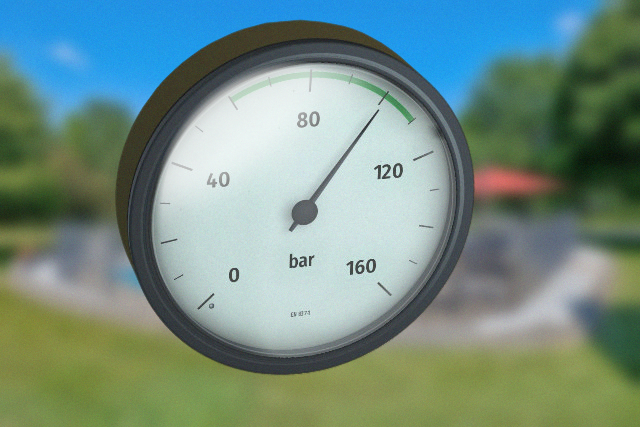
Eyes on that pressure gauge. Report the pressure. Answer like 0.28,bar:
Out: 100,bar
